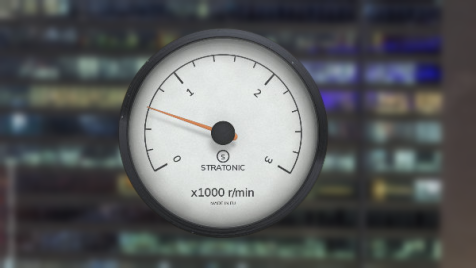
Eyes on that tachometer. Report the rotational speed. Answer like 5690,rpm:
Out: 600,rpm
